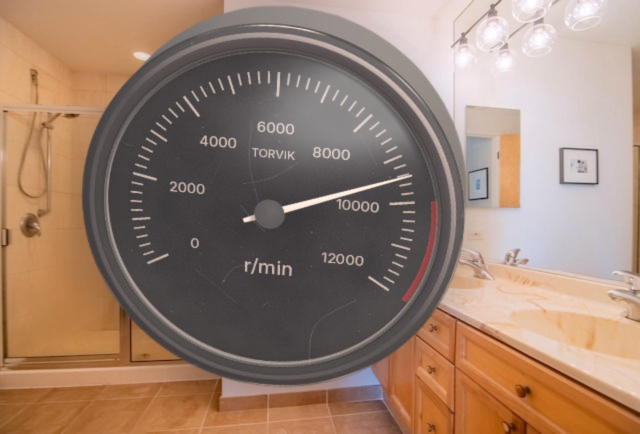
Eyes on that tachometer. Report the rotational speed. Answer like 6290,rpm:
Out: 9400,rpm
